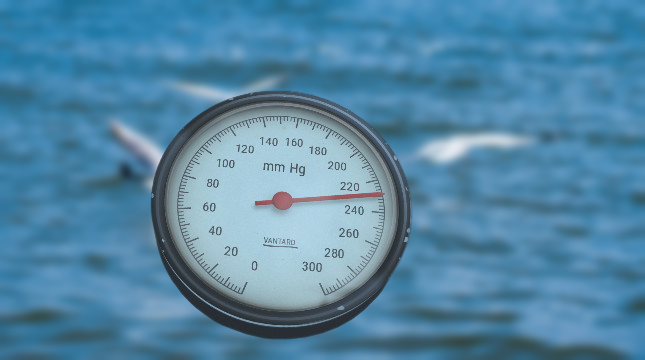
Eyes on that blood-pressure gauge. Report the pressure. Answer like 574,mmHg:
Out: 230,mmHg
